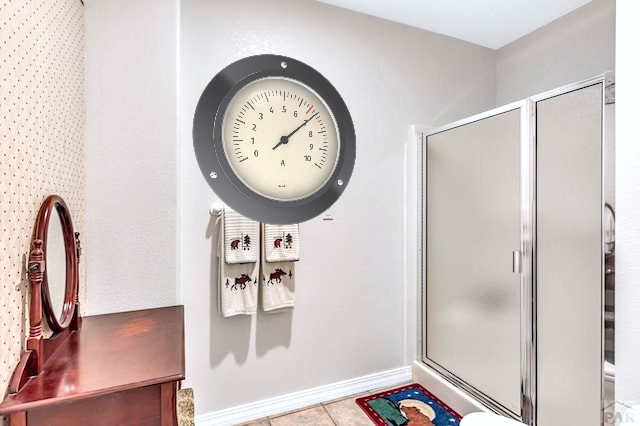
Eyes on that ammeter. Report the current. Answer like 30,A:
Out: 7,A
